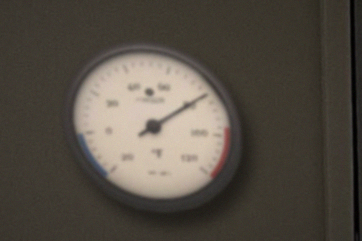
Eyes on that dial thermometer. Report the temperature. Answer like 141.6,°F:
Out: 80,°F
